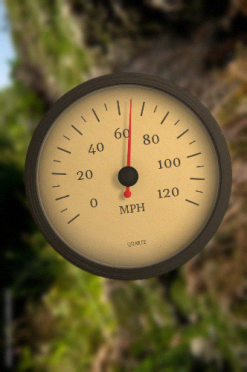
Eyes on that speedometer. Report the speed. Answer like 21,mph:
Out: 65,mph
